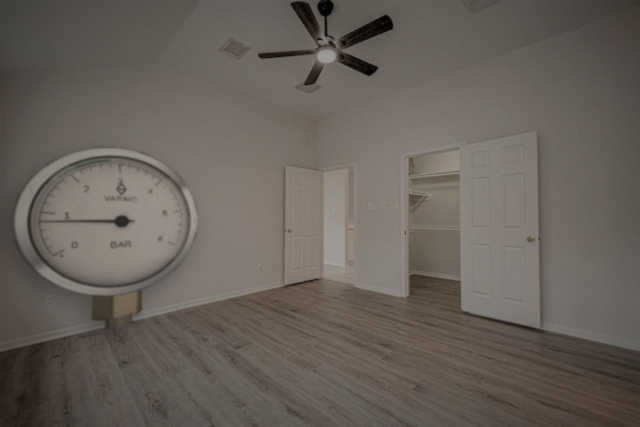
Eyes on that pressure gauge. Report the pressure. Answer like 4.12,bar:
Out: 0.8,bar
